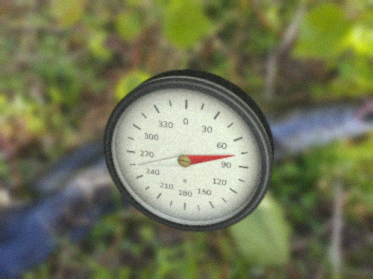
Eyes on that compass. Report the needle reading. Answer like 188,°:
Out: 75,°
